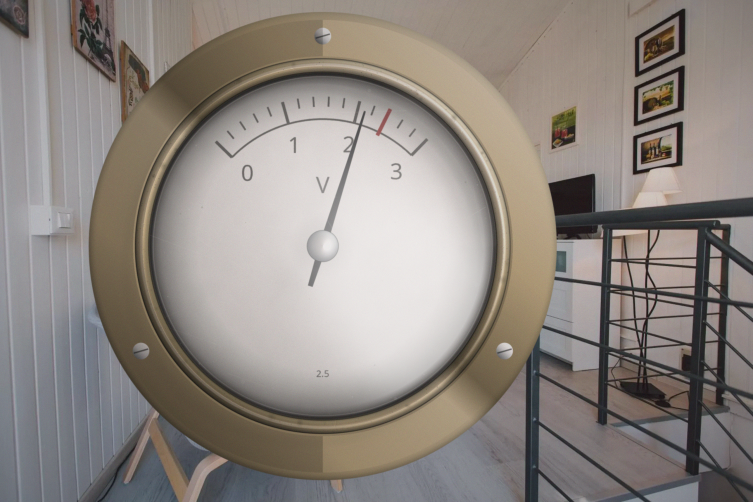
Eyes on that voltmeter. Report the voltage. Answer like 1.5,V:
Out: 2.1,V
